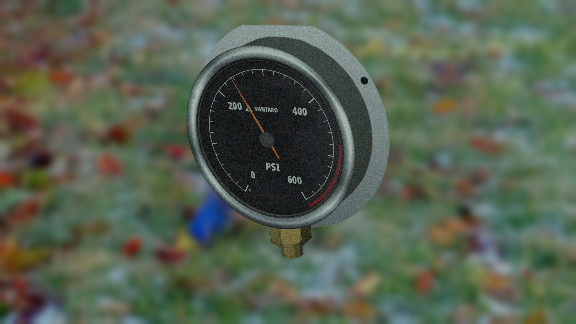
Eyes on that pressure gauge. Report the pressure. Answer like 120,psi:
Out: 240,psi
